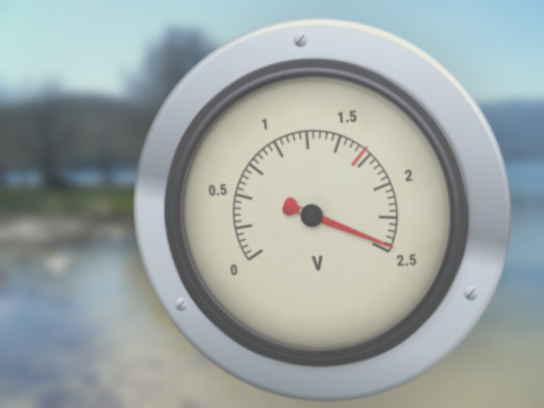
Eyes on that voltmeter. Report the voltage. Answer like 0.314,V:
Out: 2.45,V
